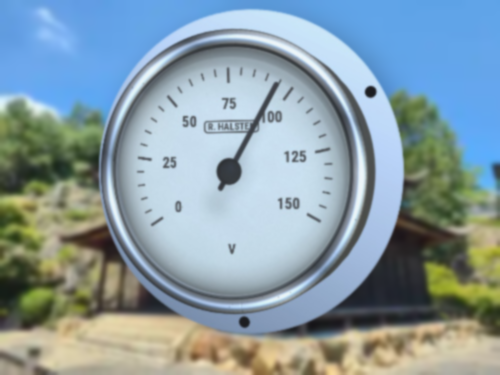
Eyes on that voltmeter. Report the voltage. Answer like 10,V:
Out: 95,V
